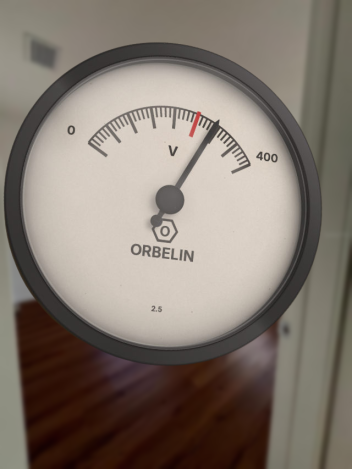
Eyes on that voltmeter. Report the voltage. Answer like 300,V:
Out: 290,V
